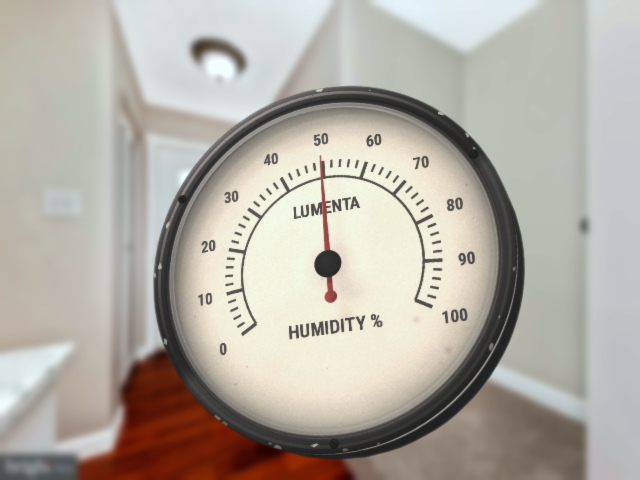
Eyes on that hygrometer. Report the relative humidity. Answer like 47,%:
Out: 50,%
